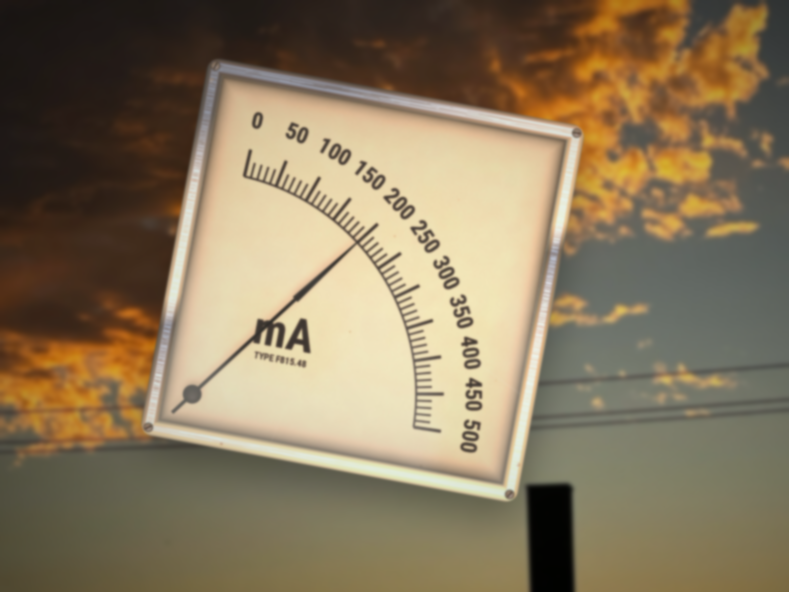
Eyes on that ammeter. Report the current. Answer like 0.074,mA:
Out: 200,mA
